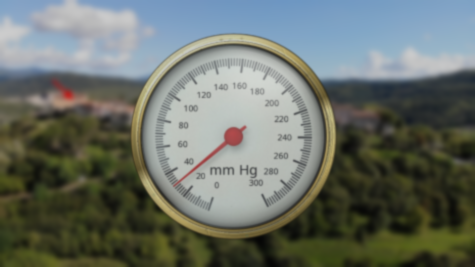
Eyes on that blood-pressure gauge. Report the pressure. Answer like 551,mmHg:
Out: 30,mmHg
